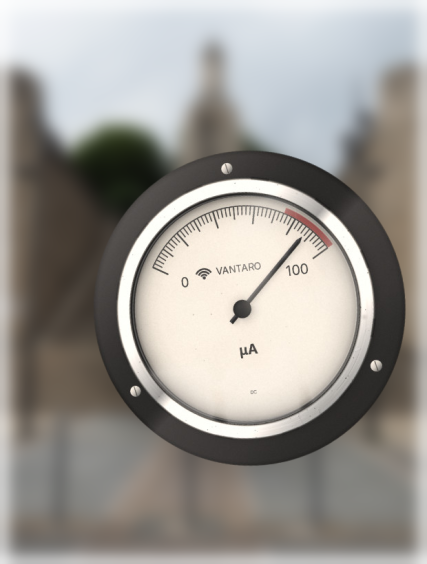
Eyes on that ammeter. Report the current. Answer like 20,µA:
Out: 88,µA
